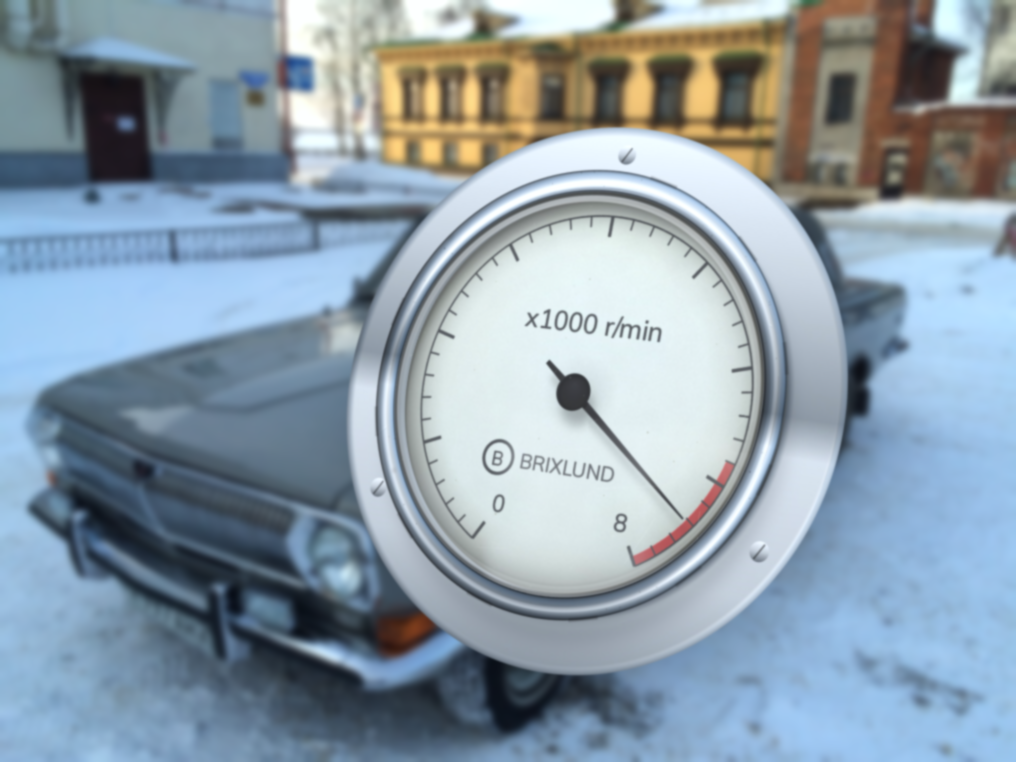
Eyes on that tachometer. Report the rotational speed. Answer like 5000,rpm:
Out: 7400,rpm
